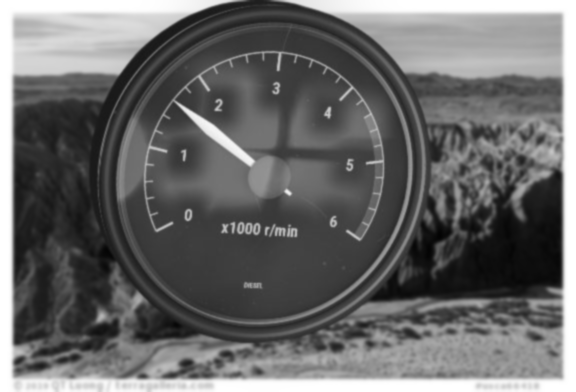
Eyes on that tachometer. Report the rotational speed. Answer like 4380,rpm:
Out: 1600,rpm
